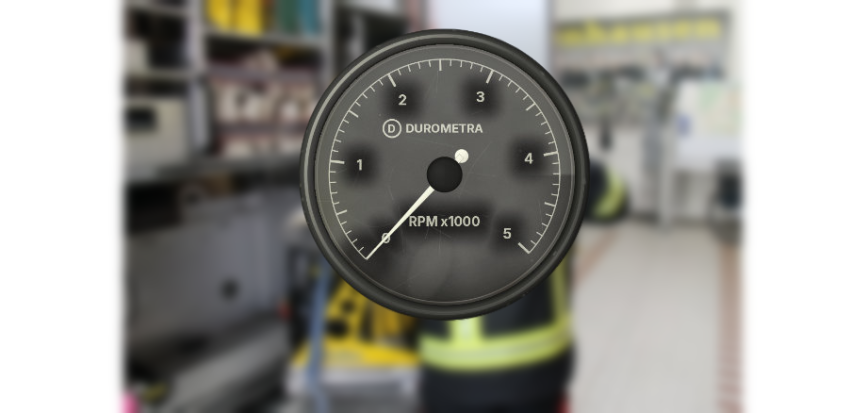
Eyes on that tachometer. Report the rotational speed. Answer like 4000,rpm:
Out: 0,rpm
